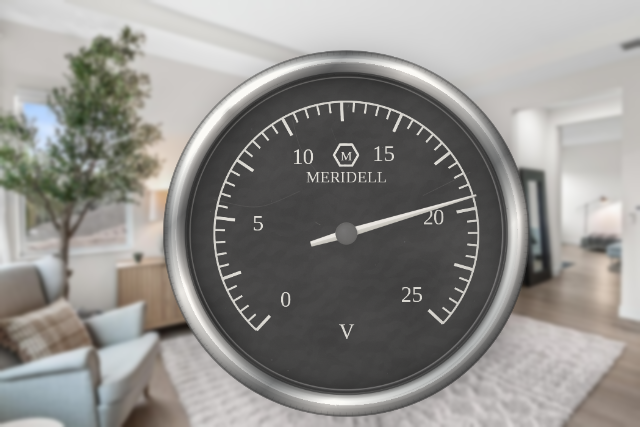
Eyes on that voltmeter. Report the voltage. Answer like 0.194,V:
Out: 19.5,V
